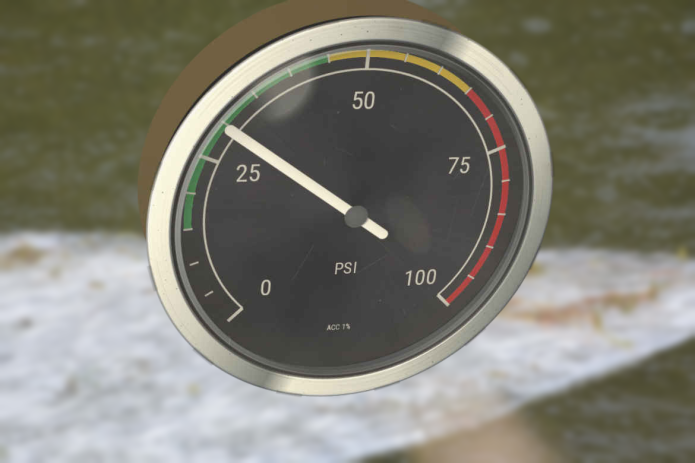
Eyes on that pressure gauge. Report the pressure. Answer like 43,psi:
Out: 30,psi
